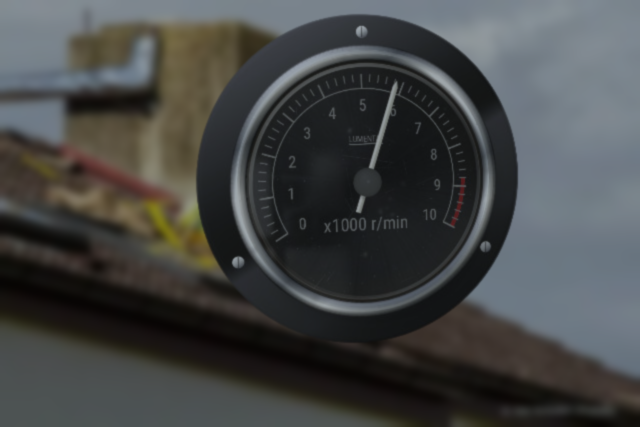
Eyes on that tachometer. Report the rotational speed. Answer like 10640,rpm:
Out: 5800,rpm
